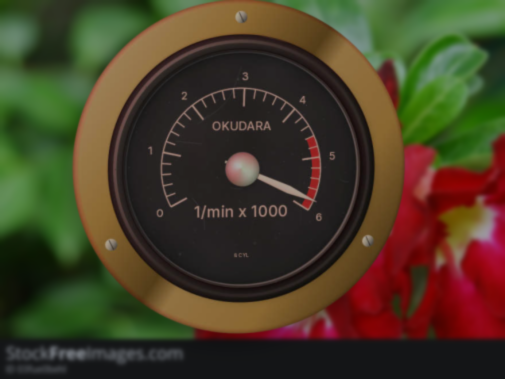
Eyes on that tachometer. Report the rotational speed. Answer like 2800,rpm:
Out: 5800,rpm
